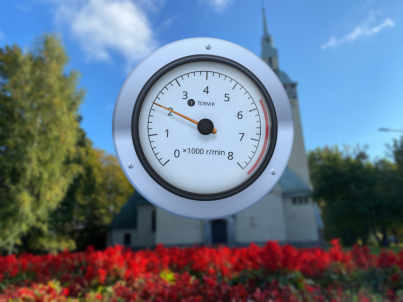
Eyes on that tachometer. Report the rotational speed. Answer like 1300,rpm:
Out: 2000,rpm
